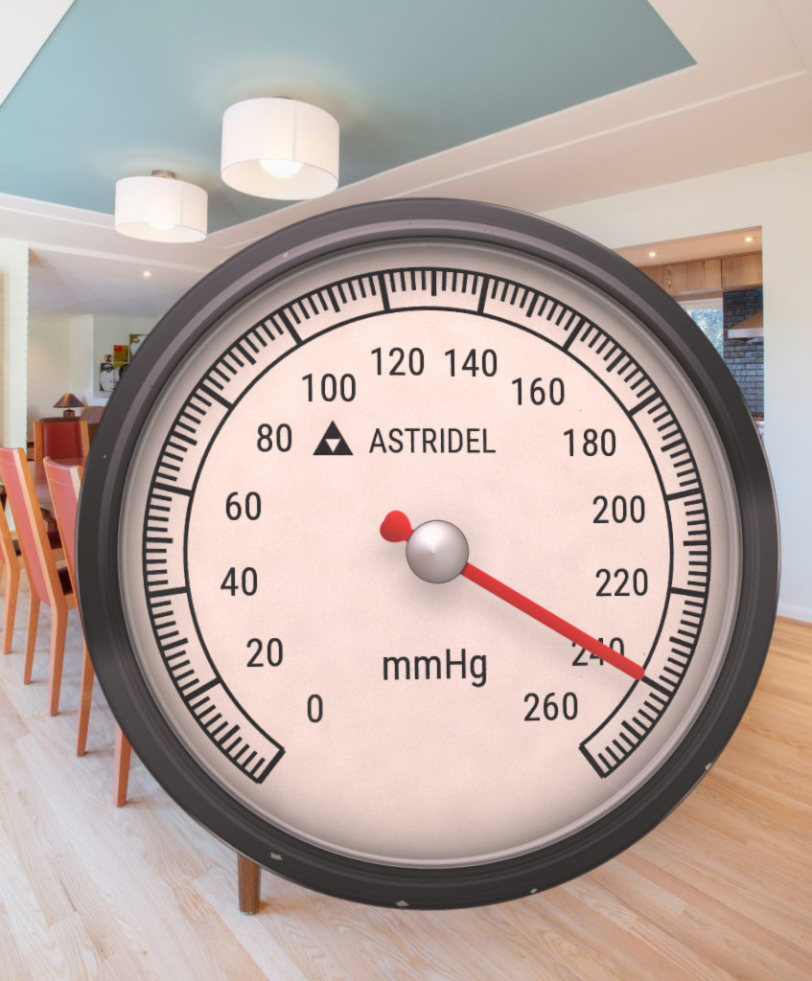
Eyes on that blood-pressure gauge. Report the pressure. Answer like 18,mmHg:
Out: 240,mmHg
